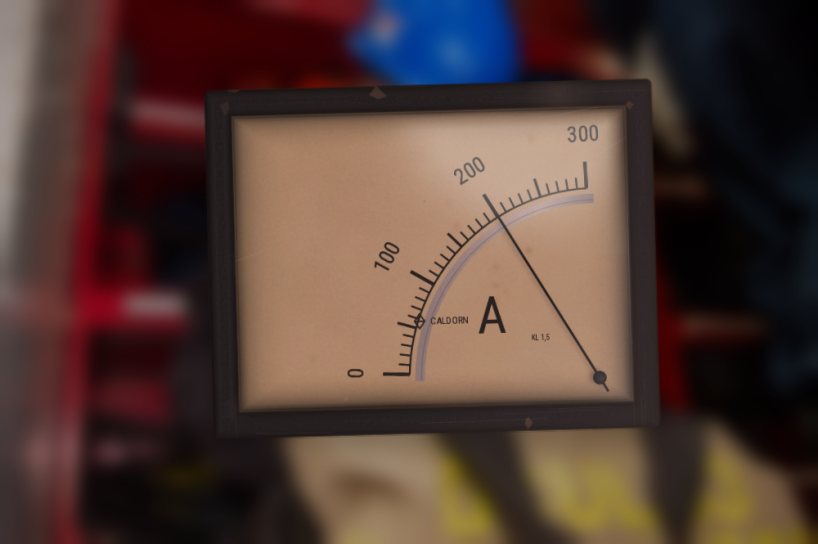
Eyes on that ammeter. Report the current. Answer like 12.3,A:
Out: 200,A
